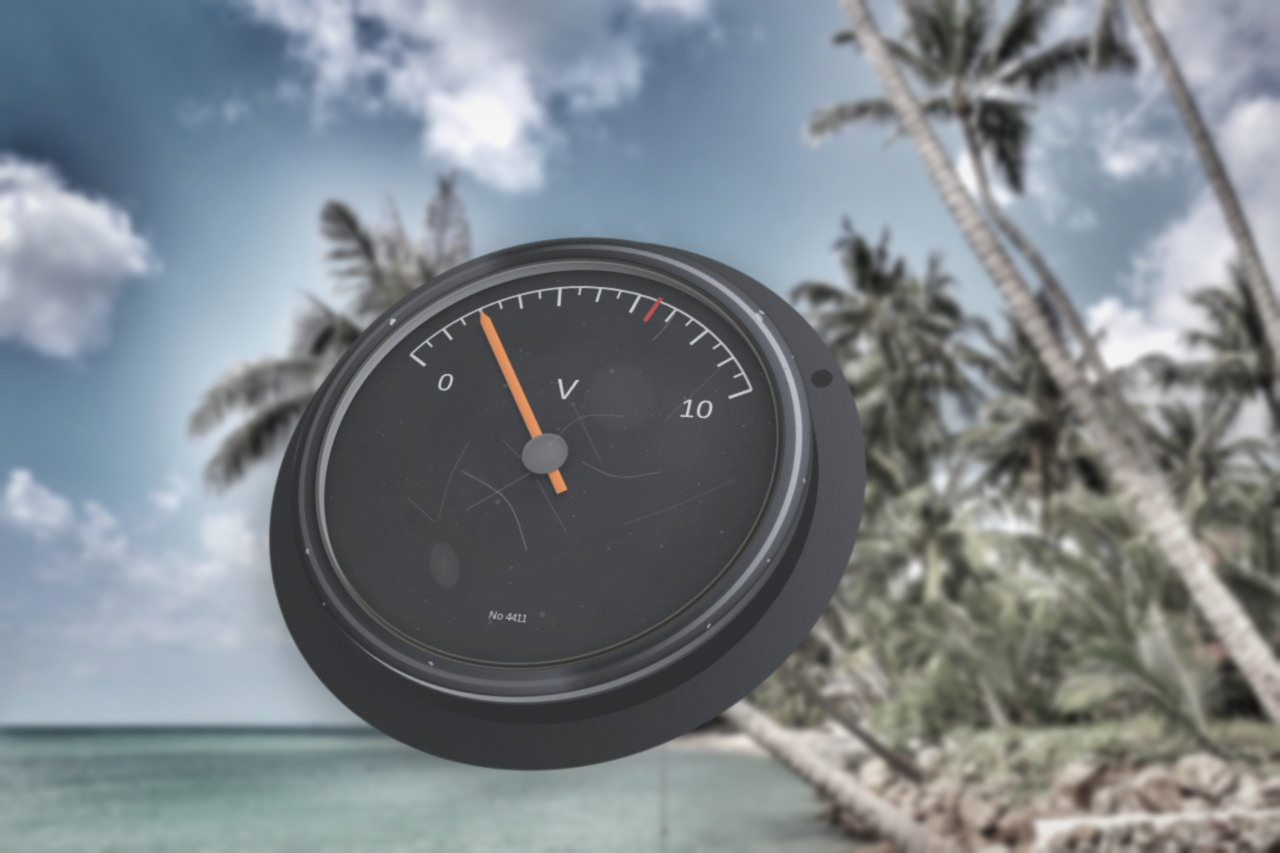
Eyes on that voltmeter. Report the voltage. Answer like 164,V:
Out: 2,V
